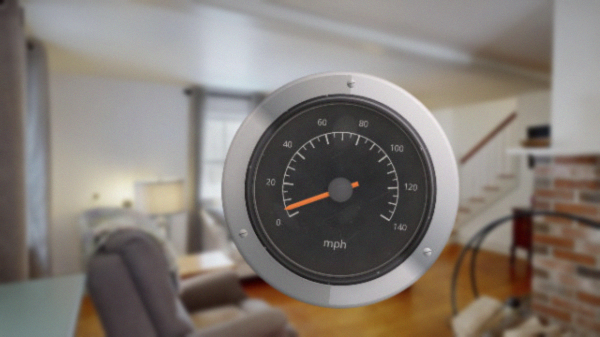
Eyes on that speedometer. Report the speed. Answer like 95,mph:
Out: 5,mph
